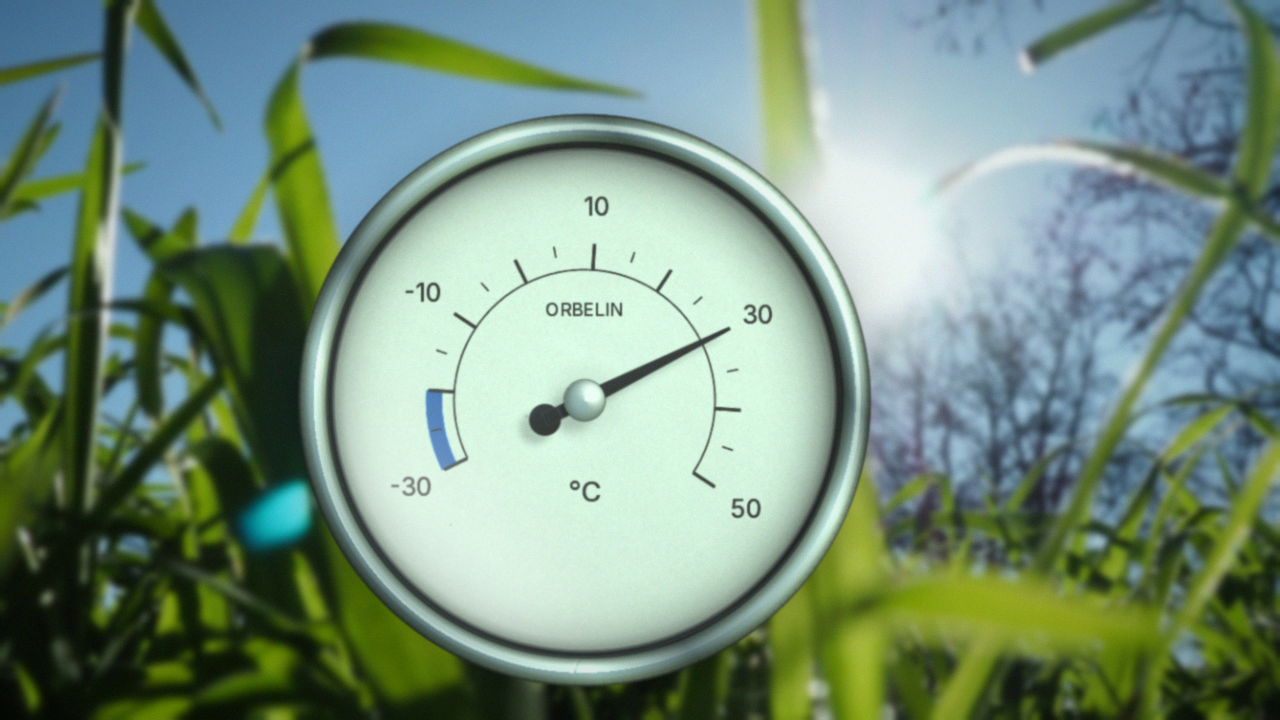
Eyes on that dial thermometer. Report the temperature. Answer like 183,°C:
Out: 30,°C
